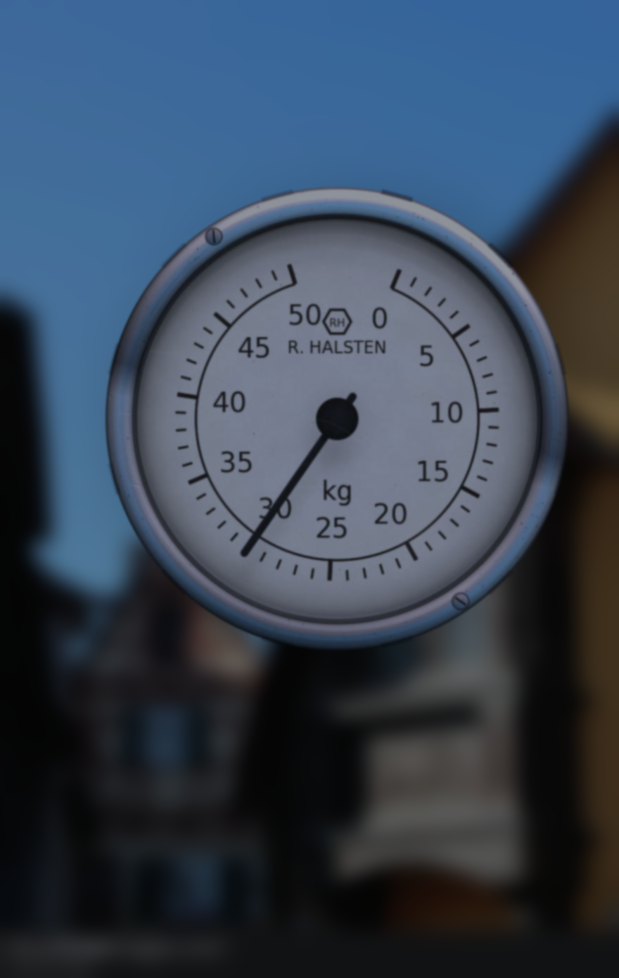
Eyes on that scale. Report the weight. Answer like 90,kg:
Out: 30,kg
